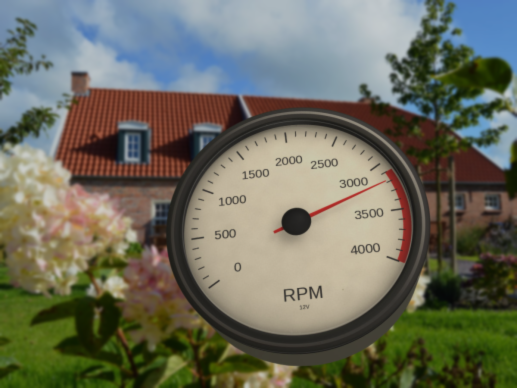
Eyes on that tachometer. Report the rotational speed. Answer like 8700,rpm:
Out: 3200,rpm
